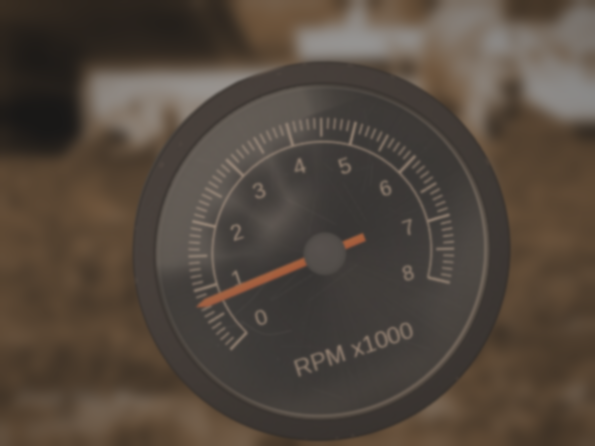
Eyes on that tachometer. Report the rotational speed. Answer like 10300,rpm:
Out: 800,rpm
